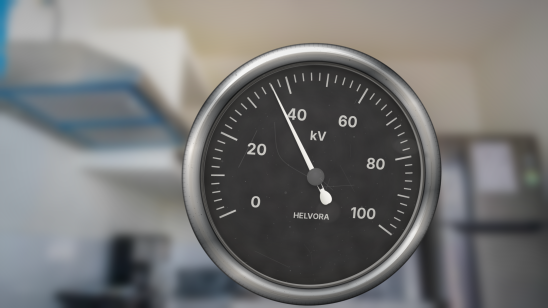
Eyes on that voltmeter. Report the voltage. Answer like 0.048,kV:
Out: 36,kV
